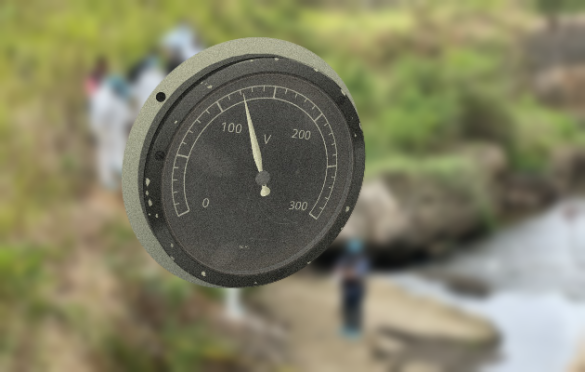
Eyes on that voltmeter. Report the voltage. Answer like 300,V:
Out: 120,V
